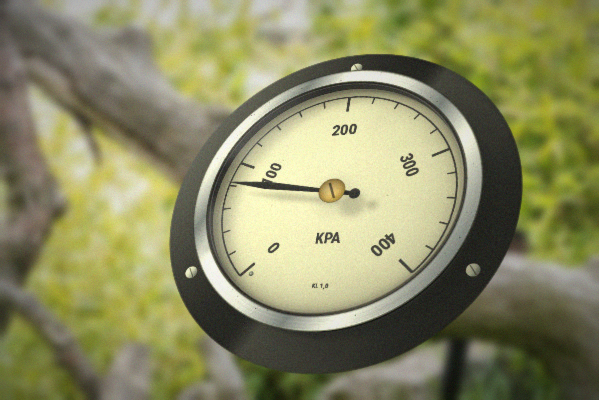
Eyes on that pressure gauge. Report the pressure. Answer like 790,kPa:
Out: 80,kPa
